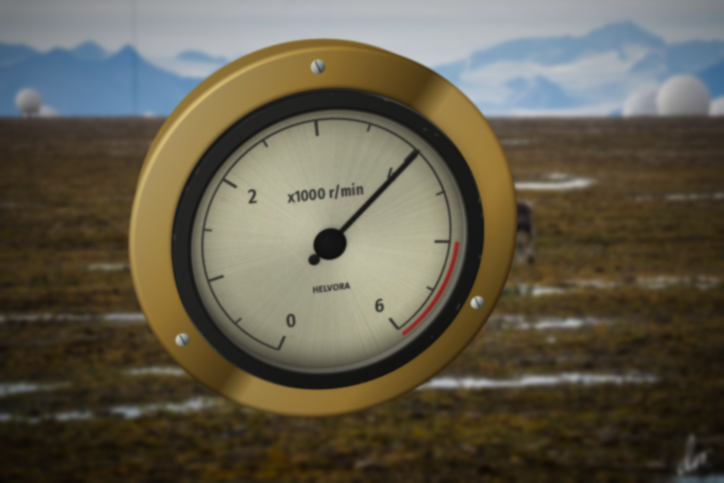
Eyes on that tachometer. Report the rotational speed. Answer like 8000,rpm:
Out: 4000,rpm
